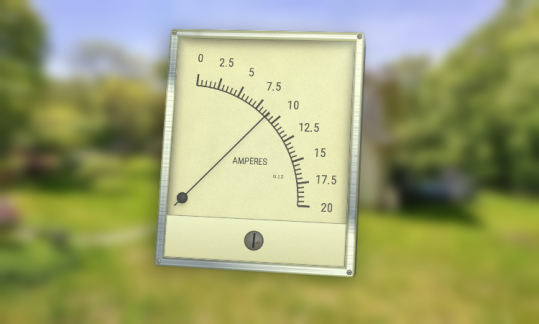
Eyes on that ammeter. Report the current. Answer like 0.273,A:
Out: 9,A
